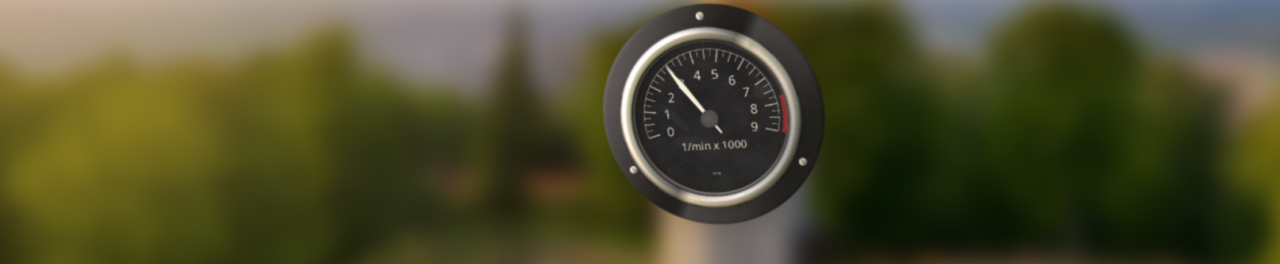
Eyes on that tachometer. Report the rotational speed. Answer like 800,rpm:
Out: 3000,rpm
